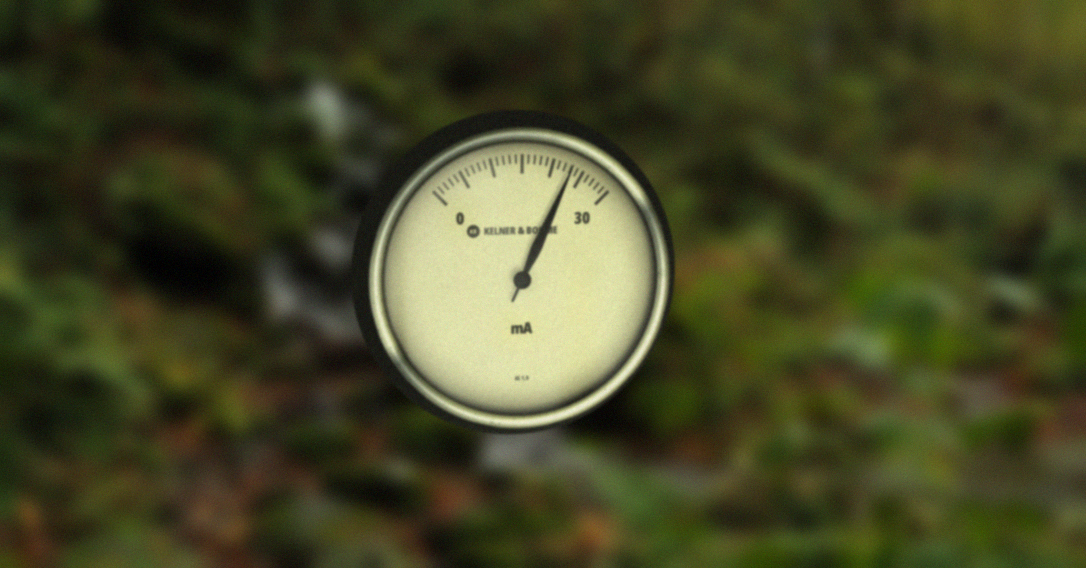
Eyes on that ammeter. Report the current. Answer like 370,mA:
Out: 23,mA
